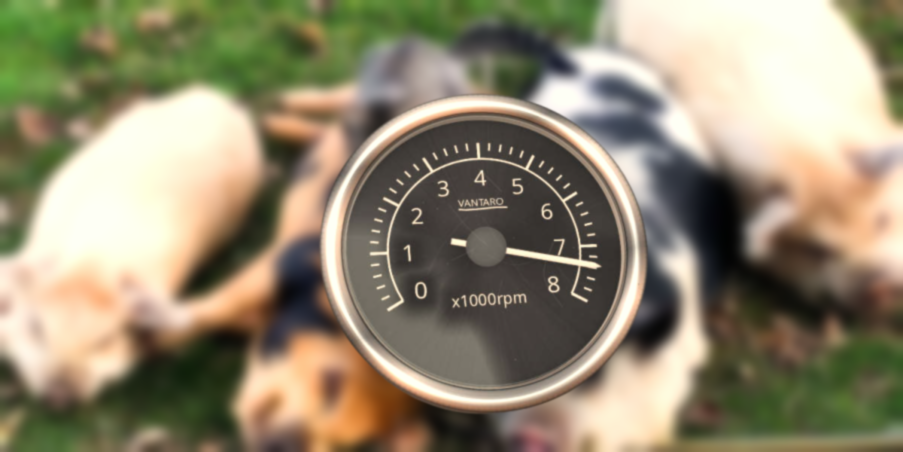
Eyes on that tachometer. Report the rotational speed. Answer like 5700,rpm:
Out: 7400,rpm
